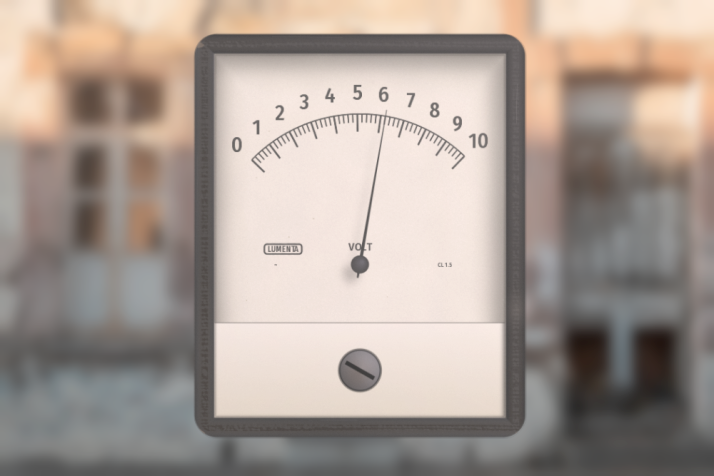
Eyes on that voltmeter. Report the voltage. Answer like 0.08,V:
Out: 6.2,V
